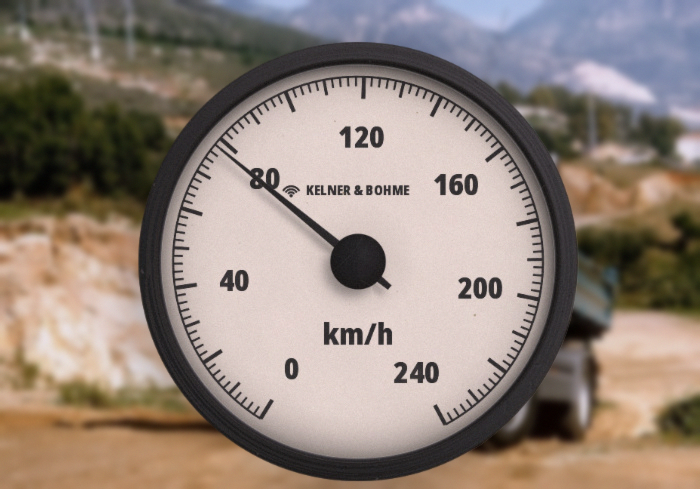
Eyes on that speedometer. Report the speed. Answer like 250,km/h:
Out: 78,km/h
